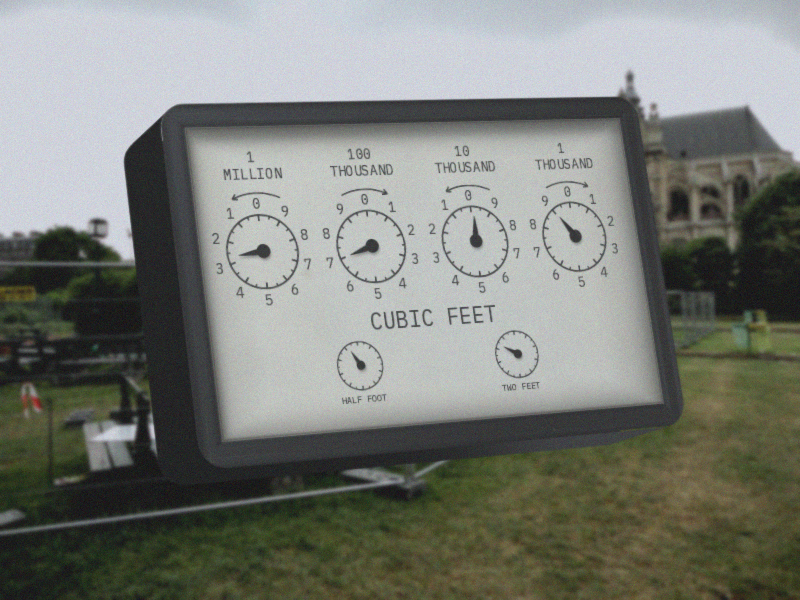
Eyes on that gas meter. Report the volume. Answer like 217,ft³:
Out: 269900,ft³
